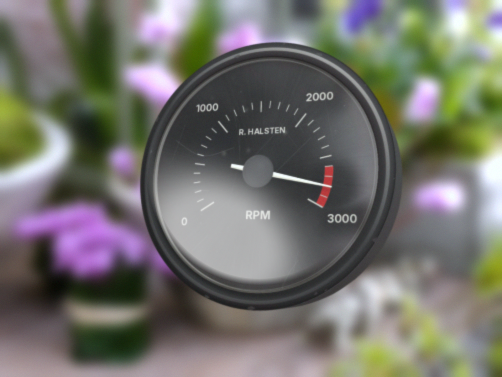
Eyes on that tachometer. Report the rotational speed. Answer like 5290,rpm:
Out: 2800,rpm
